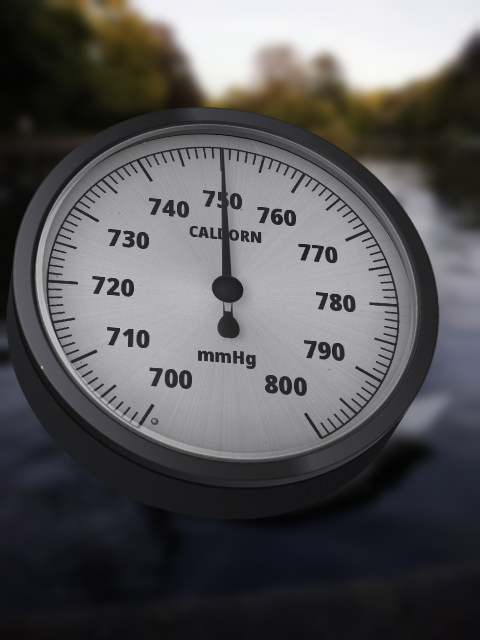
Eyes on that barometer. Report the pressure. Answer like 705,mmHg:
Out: 750,mmHg
